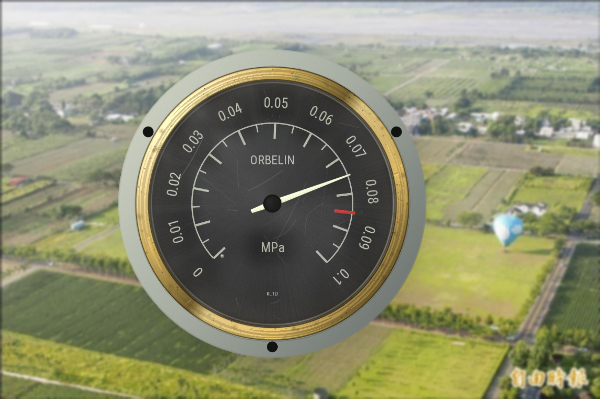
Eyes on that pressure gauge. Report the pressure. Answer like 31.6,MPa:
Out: 0.075,MPa
